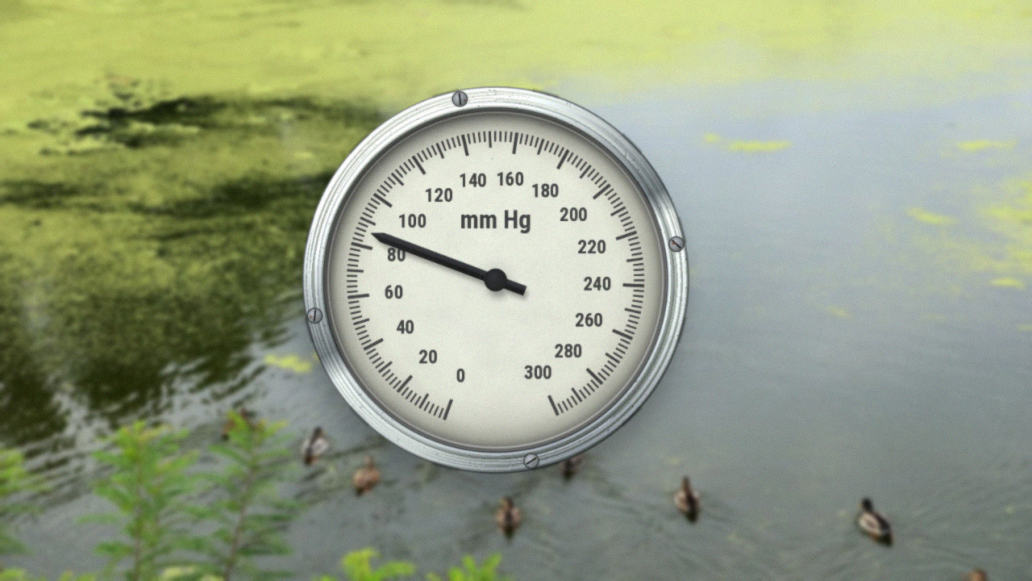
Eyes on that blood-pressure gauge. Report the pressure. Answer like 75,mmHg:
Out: 86,mmHg
